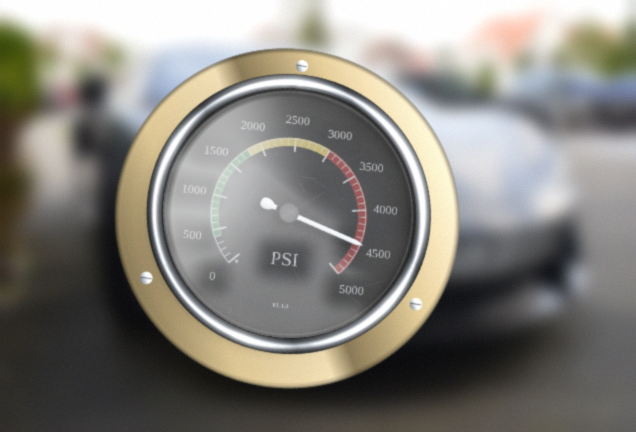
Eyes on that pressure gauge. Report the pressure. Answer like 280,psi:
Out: 4500,psi
